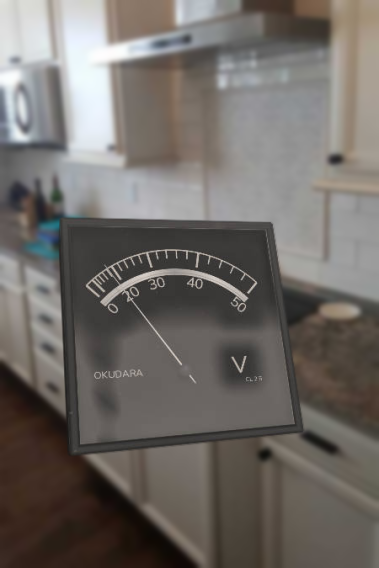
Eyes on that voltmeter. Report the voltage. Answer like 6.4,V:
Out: 18,V
